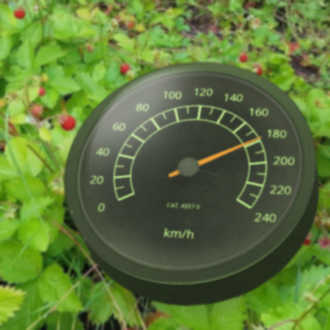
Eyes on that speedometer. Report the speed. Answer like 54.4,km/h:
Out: 180,km/h
